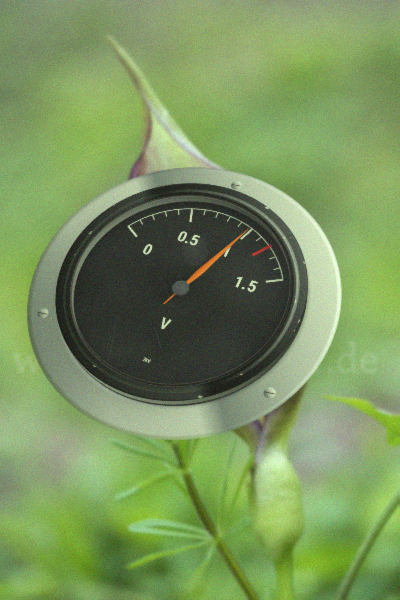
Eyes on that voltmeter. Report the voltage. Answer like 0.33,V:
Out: 1,V
